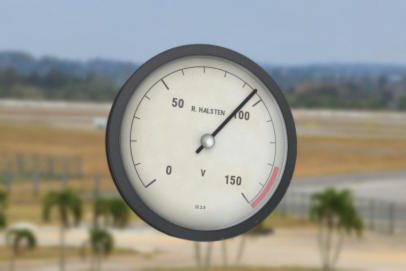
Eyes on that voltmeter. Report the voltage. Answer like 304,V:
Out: 95,V
